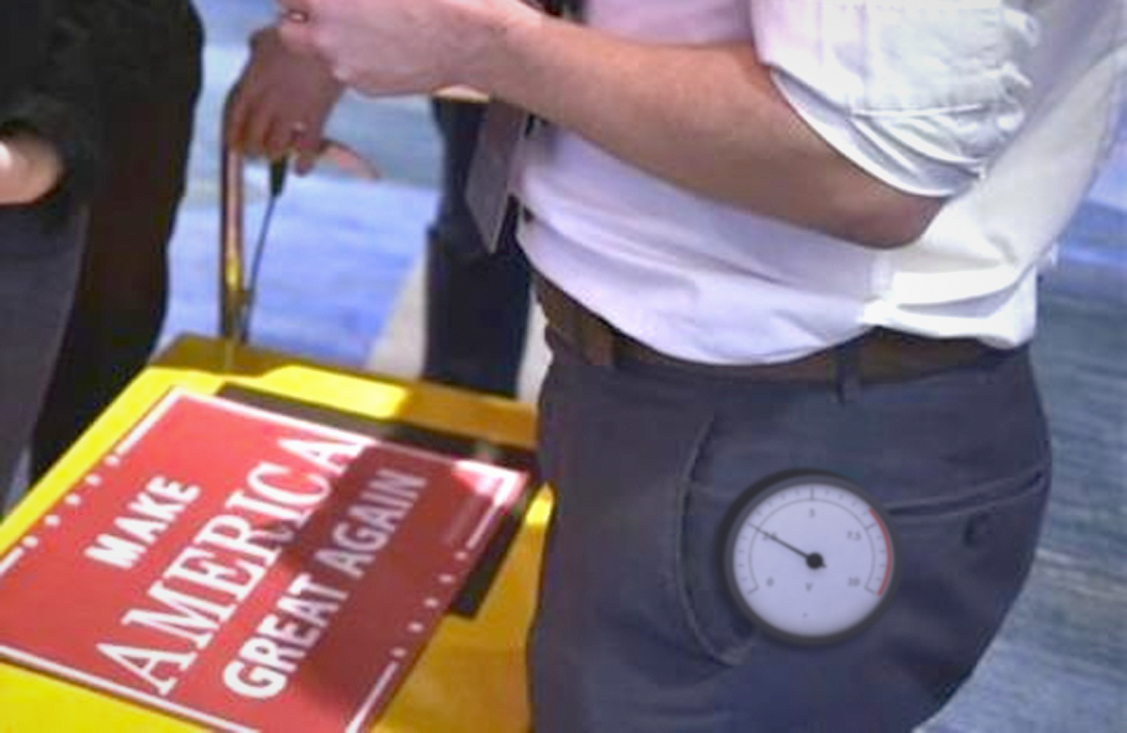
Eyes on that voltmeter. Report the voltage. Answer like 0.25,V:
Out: 2.5,V
